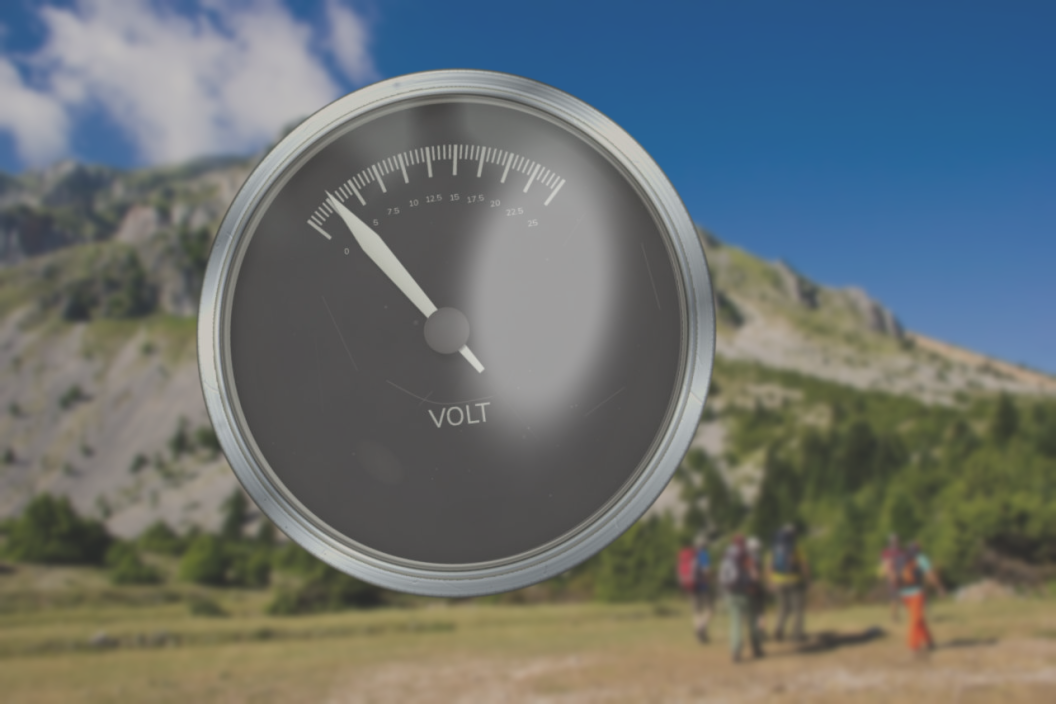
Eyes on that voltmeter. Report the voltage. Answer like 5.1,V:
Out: 3,V
